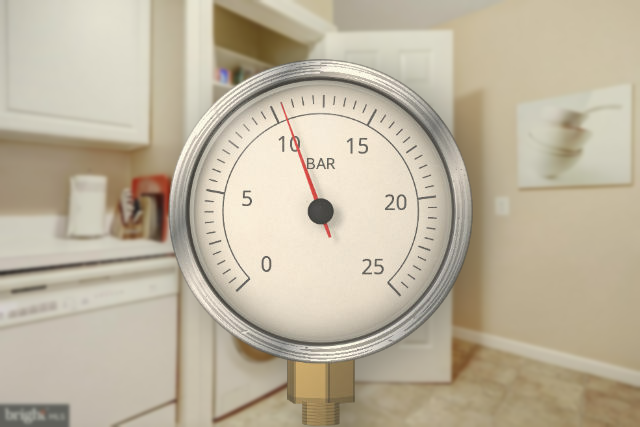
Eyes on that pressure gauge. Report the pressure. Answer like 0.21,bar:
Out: 10.5,bar
